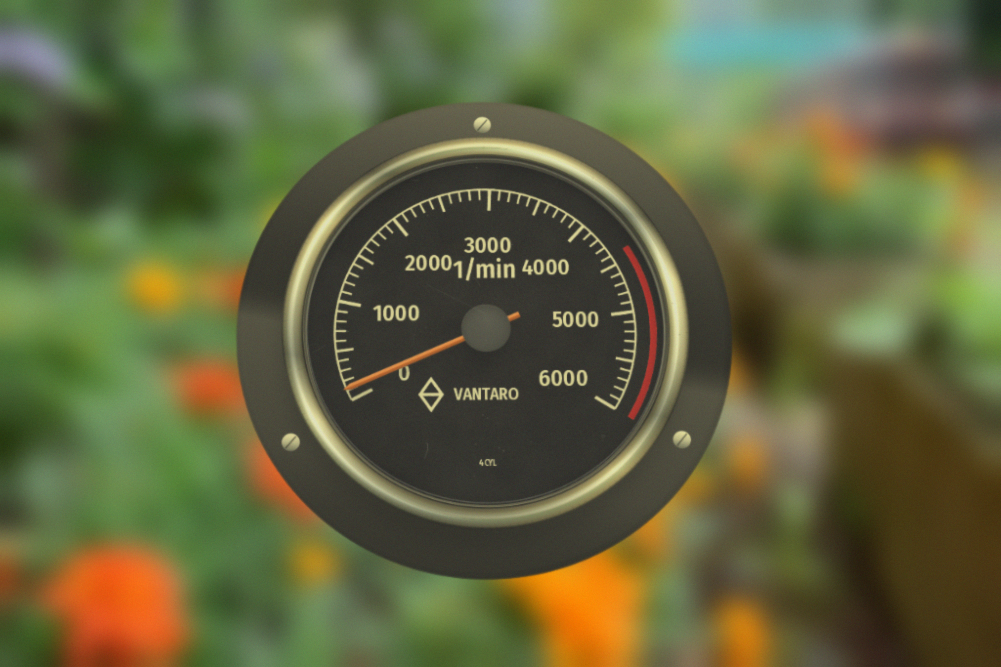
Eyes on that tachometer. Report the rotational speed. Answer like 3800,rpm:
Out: 100,rpm
